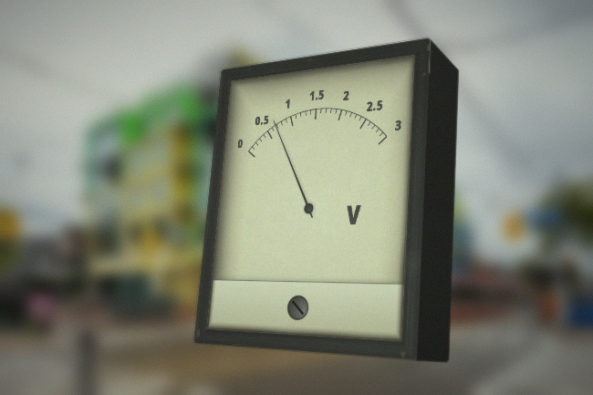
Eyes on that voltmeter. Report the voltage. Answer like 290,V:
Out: 0.7,V
